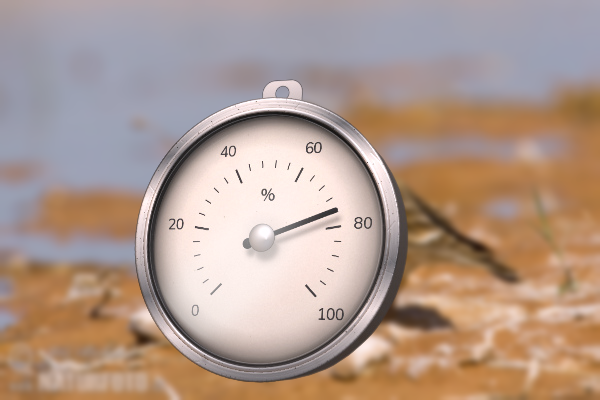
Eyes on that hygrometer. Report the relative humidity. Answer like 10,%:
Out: 76,%
